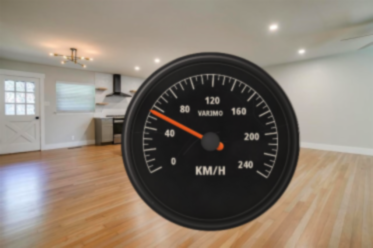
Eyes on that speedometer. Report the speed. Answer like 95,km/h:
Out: 55,km/h
